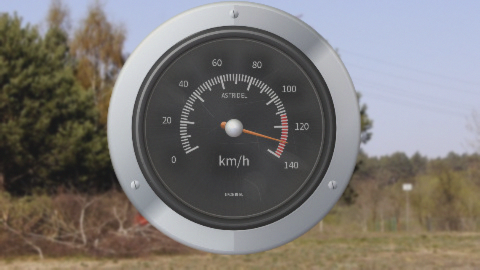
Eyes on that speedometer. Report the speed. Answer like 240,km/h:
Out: 130,km/h
